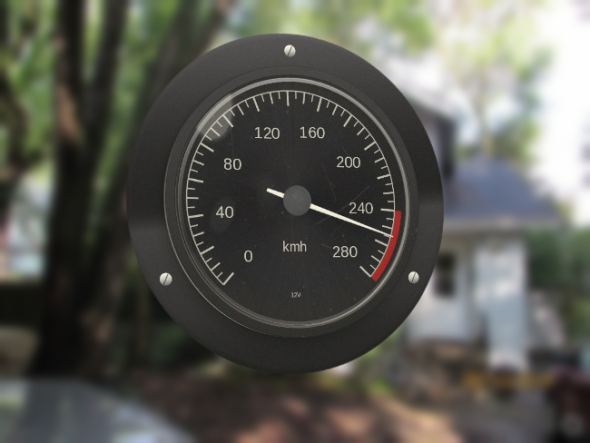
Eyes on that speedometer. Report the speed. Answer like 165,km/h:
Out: 255,km/h
